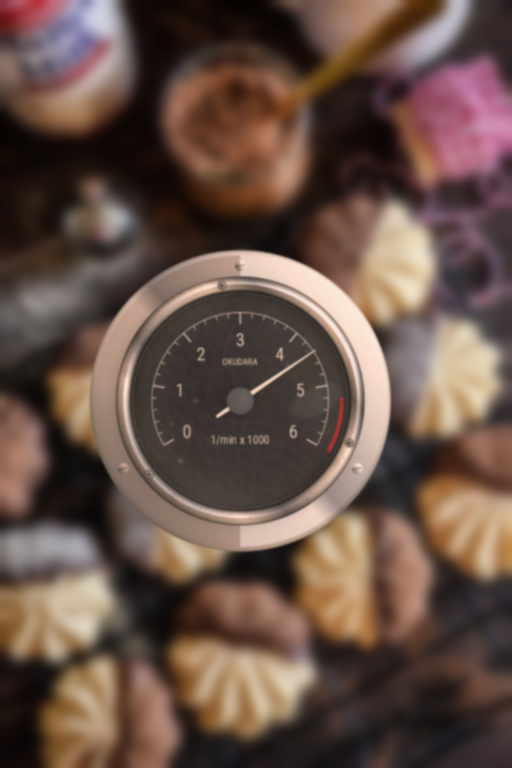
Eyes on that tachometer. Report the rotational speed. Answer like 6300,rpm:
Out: 4400,rpm
